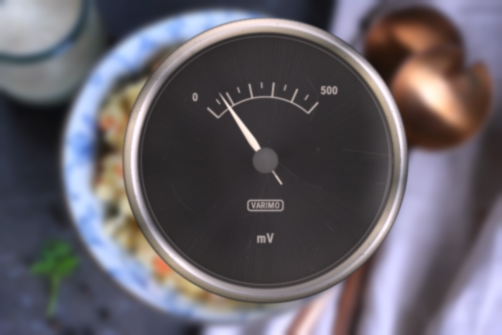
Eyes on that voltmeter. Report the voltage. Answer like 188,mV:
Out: 75,mV
